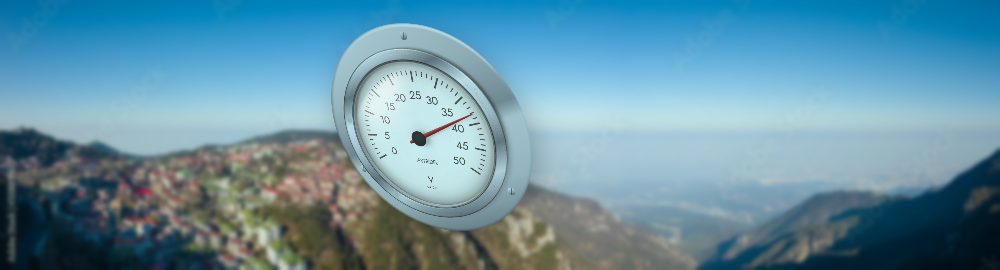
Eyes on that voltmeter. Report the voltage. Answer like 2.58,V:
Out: 38,V
